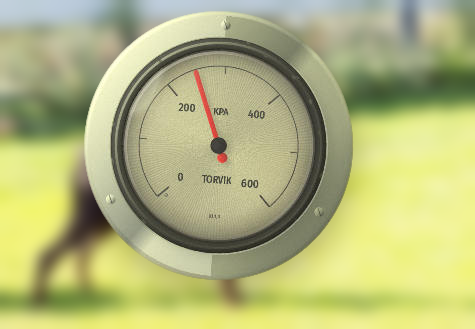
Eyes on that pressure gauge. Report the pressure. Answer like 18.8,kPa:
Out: 250,kPa
